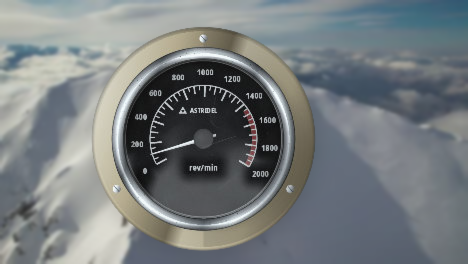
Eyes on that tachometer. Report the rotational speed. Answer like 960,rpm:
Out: 100,rpm
